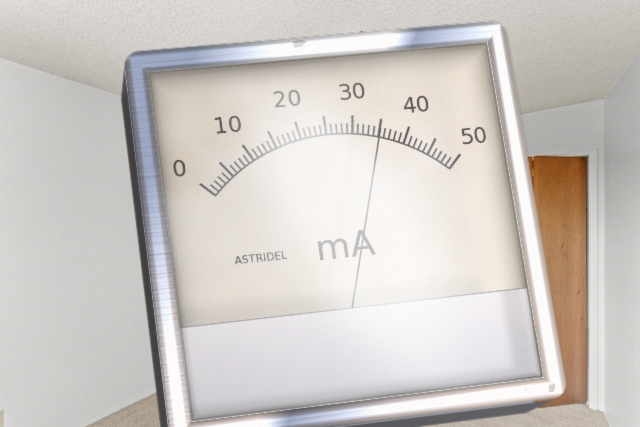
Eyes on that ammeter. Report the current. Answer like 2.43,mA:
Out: 35,mA
